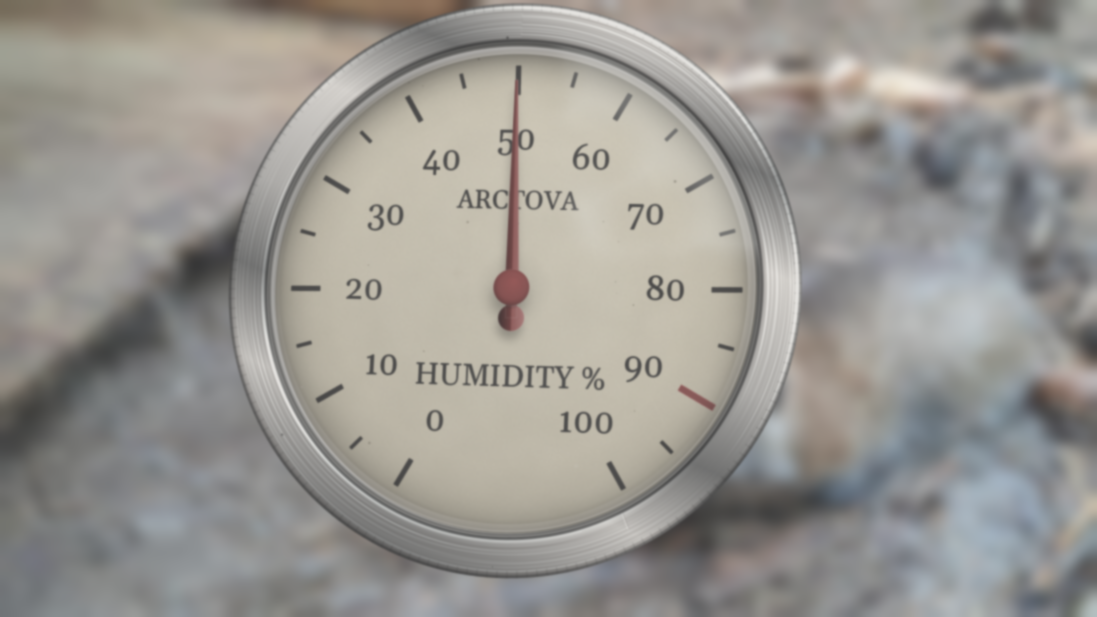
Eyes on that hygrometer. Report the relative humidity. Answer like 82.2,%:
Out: 50,%
